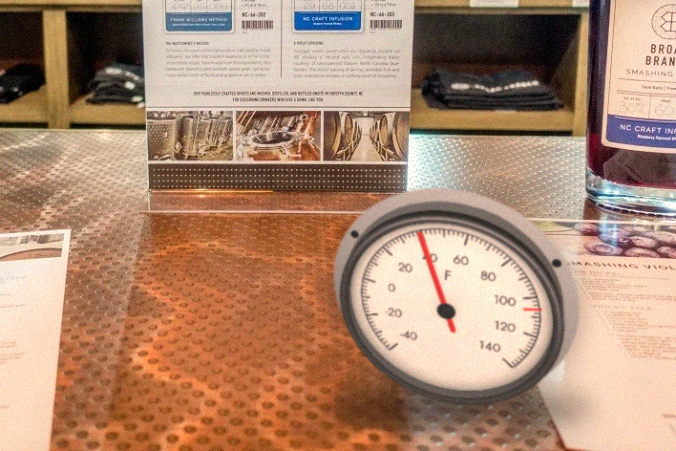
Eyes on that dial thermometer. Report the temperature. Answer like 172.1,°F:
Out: 40,°F
